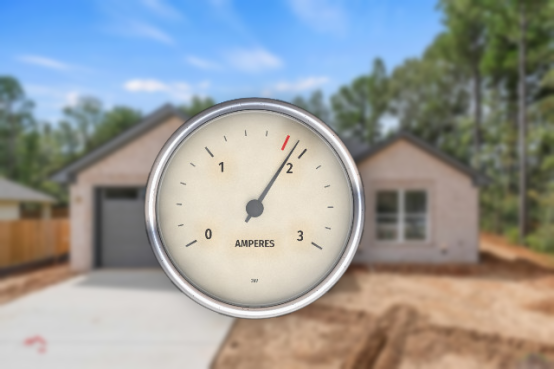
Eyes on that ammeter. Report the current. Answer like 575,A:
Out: 1.9,A
